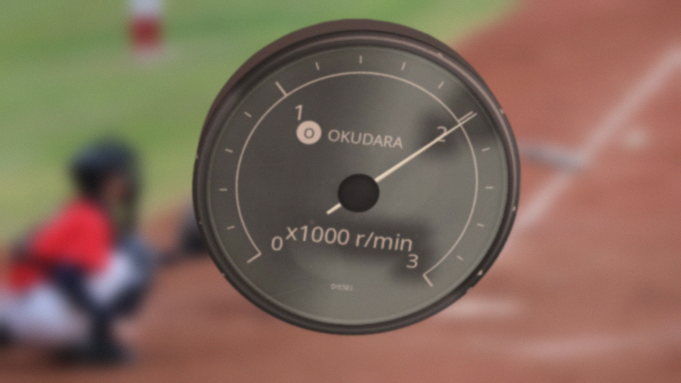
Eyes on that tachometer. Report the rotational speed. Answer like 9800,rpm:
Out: 2000,rpm
